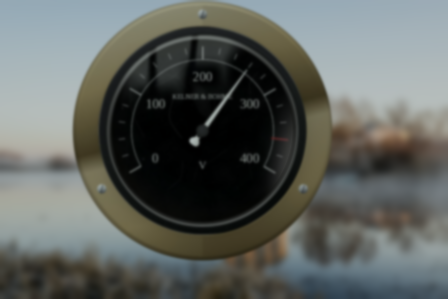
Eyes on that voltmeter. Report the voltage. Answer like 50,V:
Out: 260,V
